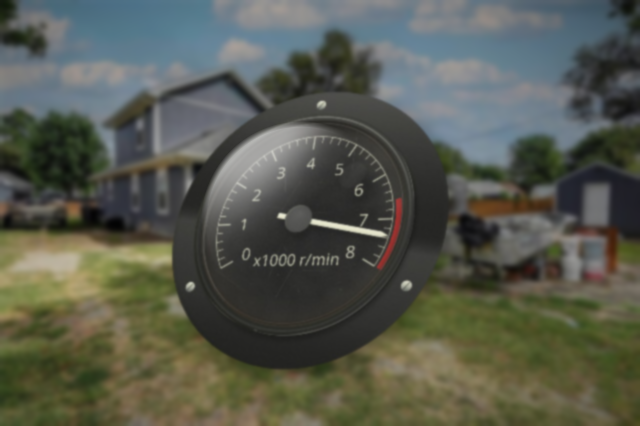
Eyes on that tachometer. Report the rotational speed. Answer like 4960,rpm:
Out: 7400,rpm
